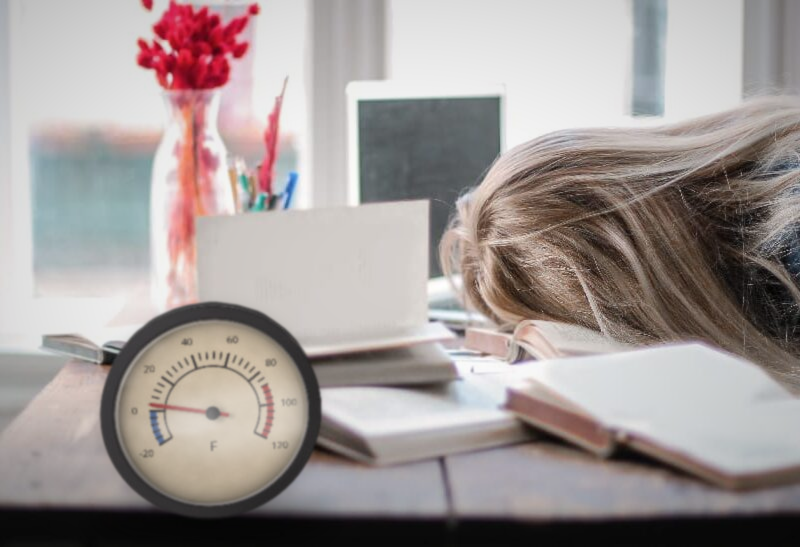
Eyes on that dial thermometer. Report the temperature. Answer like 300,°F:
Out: 4,°F
